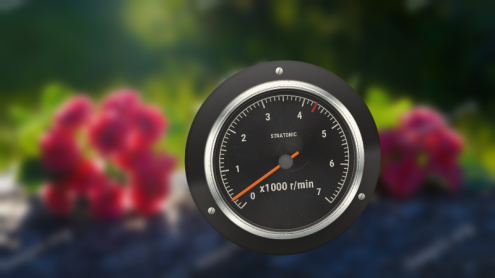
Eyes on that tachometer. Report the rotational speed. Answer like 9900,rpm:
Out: 300,rpm
